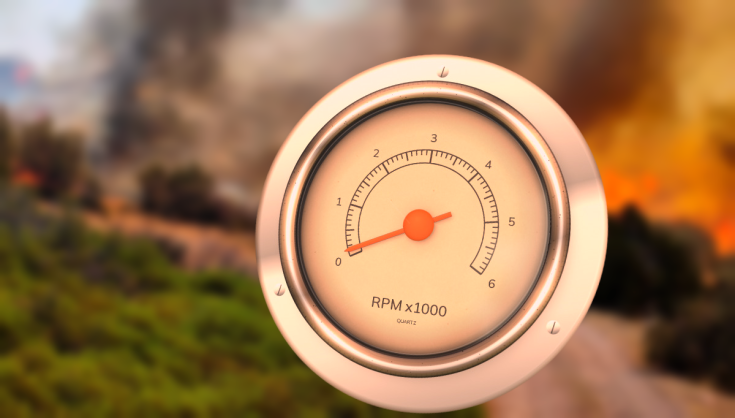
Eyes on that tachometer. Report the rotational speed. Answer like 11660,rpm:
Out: 100,rpm
